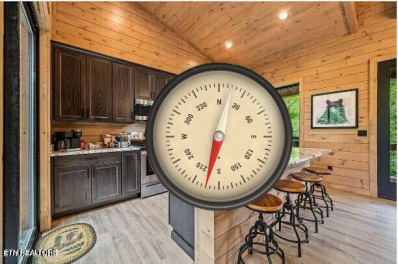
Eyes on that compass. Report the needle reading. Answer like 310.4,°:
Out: 195,°
